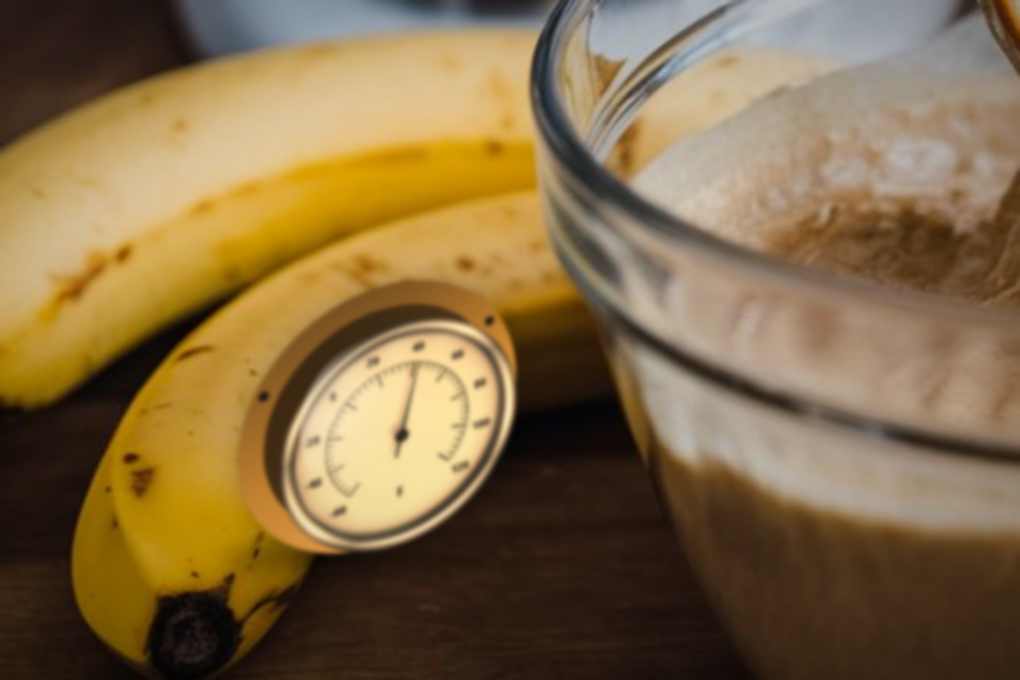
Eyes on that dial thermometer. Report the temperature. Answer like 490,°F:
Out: 40,°F
